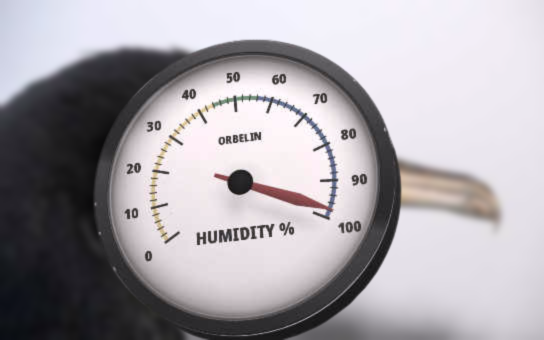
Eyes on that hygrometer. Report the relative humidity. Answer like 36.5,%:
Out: 98,%
